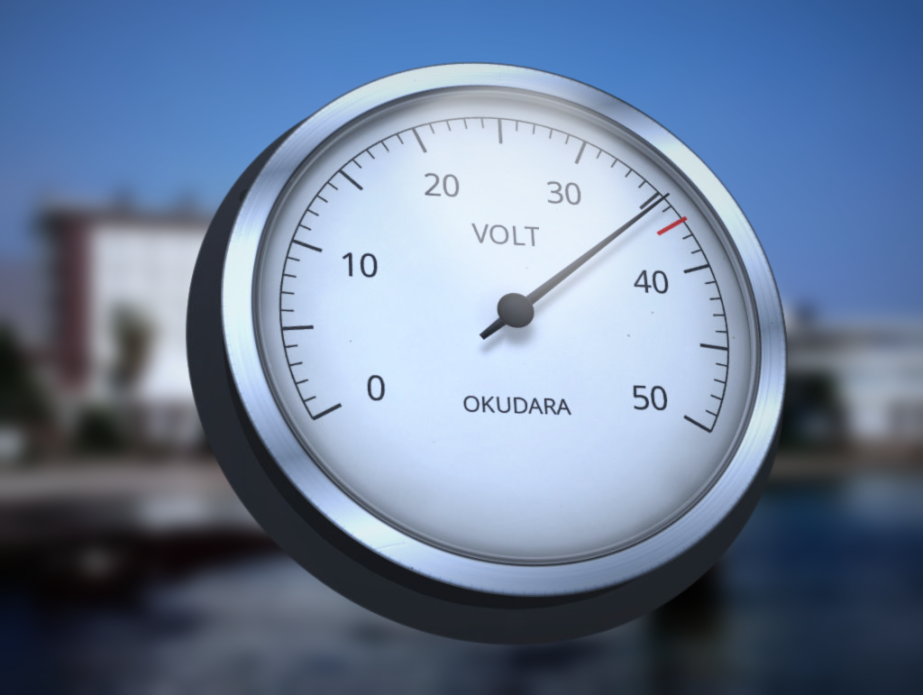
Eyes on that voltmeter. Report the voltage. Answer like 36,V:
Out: 35.5,V
